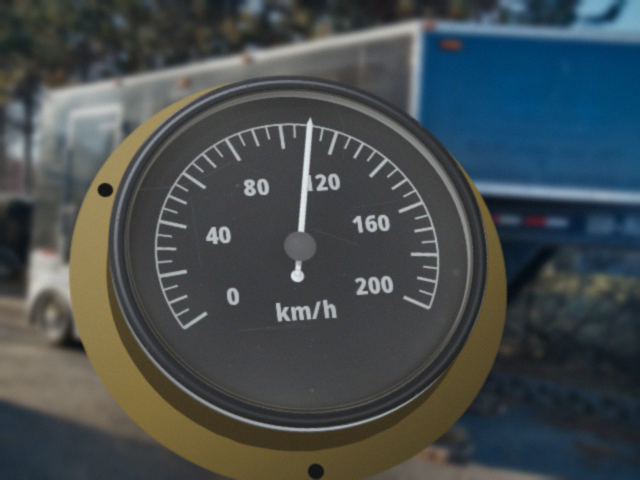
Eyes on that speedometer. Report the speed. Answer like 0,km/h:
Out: 110,km/h
